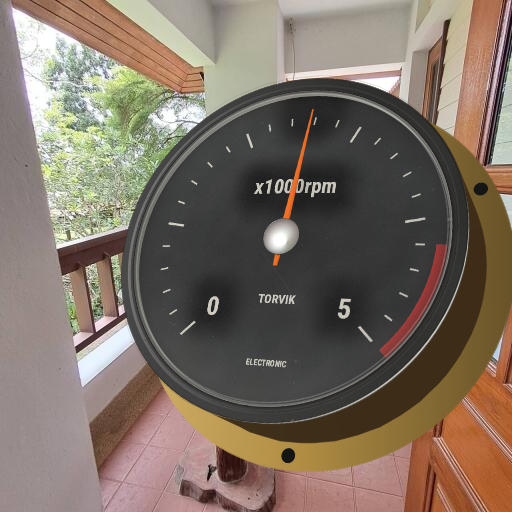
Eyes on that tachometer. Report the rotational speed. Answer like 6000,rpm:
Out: 2600,rpm
